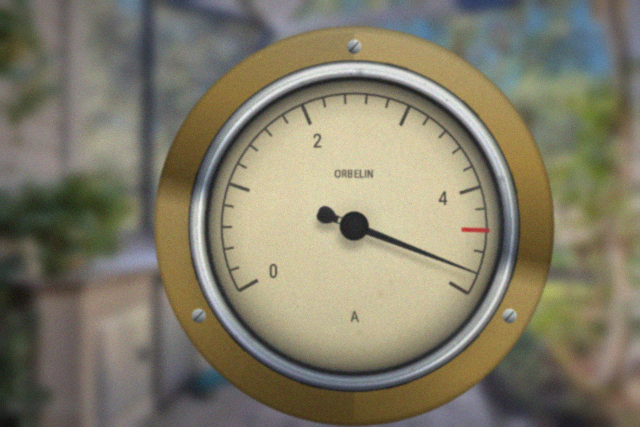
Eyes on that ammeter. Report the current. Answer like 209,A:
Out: 4.8,A
